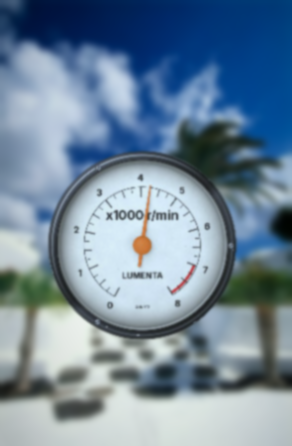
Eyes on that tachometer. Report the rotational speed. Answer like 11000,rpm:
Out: 4250,rpm
